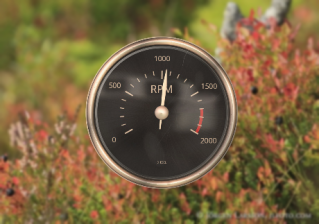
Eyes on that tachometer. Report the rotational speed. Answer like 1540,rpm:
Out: 1050,rpm
